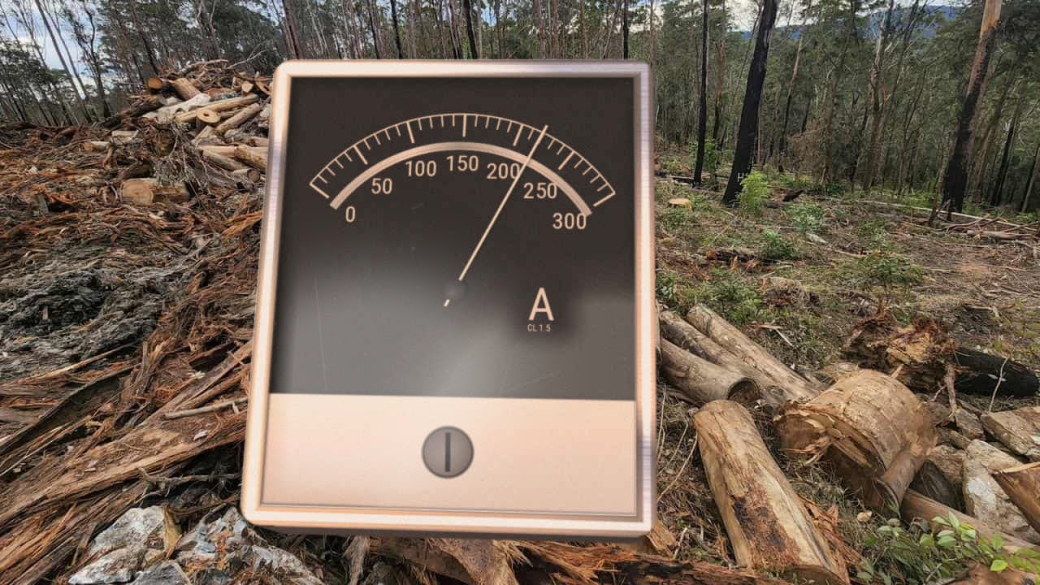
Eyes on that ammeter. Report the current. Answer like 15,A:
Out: 220,A
